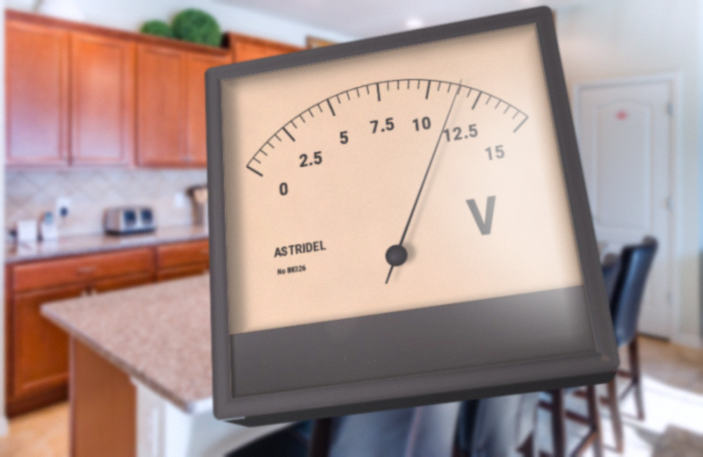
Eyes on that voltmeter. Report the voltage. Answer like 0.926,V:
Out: 11.5,V
